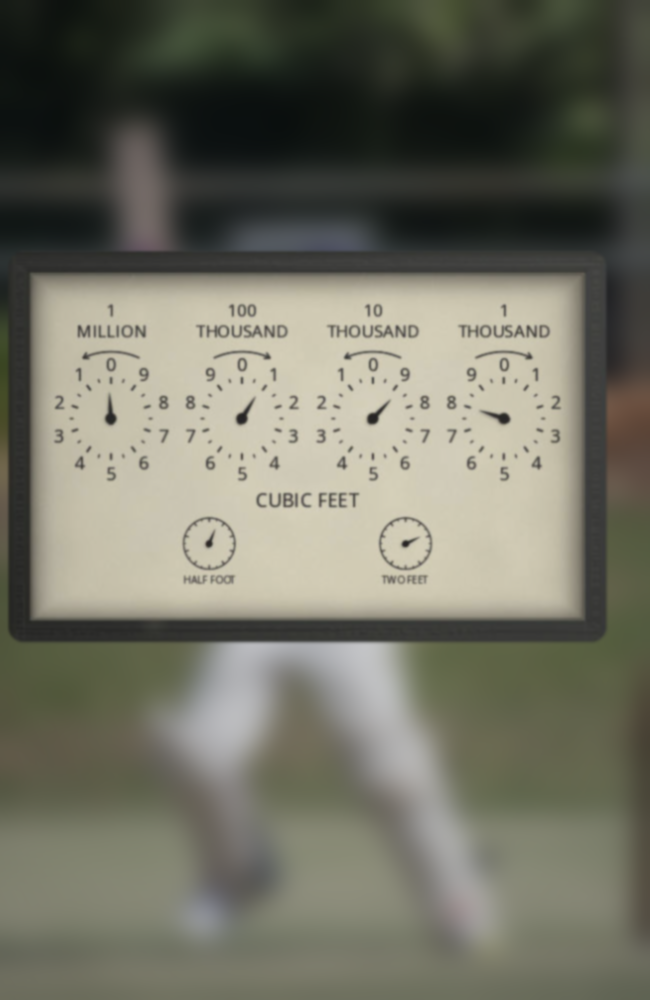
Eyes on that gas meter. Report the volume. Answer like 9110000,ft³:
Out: 8800,ft³
